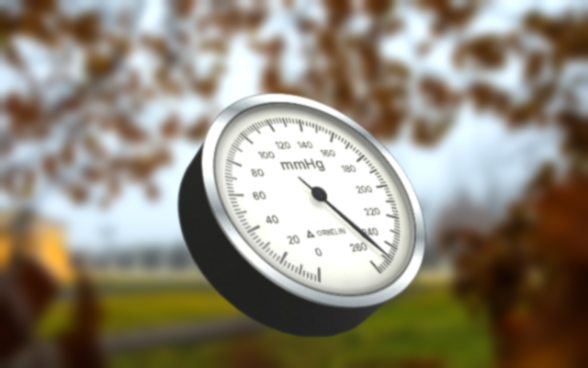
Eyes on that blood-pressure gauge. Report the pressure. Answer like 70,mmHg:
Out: 250,mmHg
